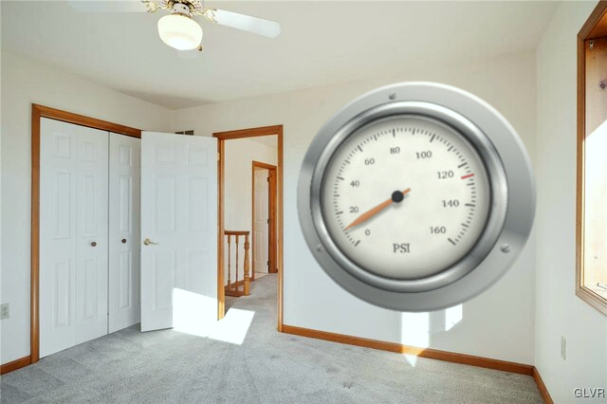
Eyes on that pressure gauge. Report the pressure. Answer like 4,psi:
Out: 10,psi
